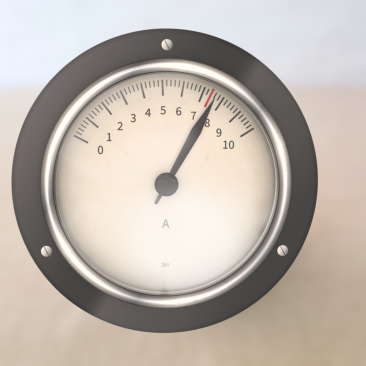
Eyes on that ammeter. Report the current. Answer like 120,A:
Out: 7.6,A
